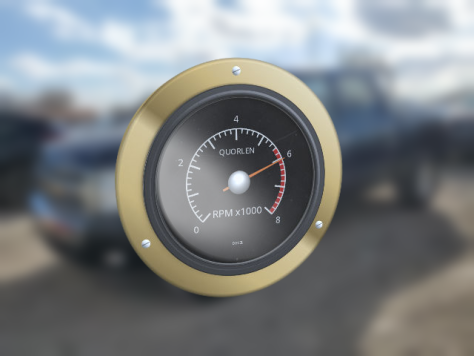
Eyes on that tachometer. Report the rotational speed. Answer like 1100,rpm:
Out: 6000,rpm
